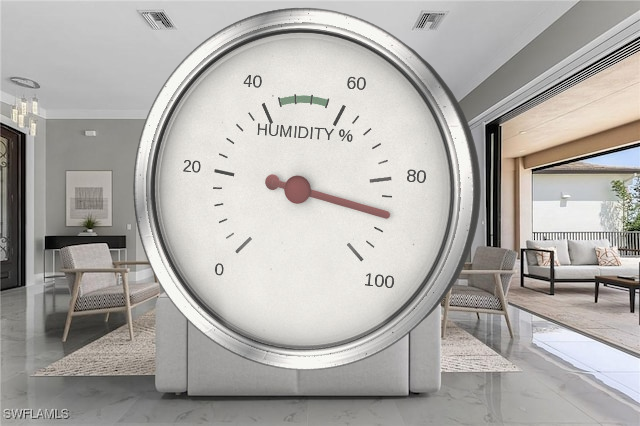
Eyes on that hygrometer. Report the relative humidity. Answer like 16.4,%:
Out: 88,%
